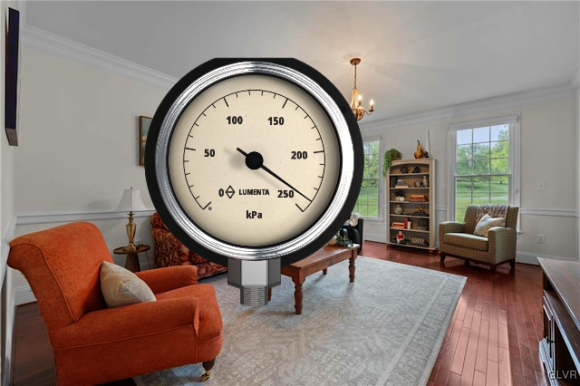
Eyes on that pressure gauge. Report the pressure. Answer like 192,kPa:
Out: 240,kPa
